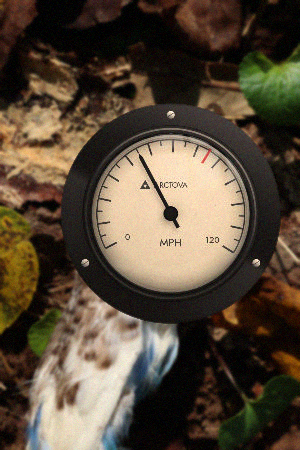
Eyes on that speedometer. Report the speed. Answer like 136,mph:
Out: 45,mph
